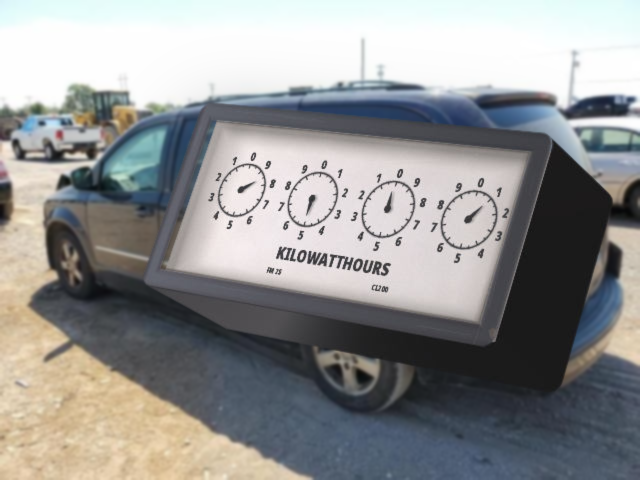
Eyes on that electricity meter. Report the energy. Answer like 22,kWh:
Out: 8501,kWh
